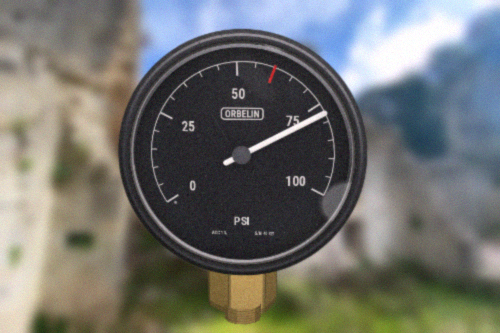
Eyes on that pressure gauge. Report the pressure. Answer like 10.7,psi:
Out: 77.5,psi
